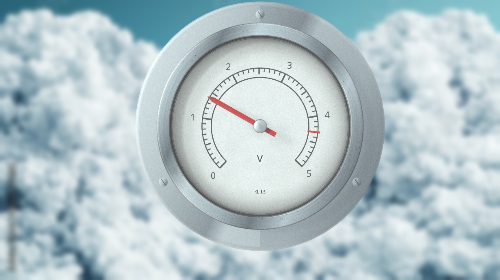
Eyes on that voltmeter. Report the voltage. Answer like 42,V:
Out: 1.4,V
